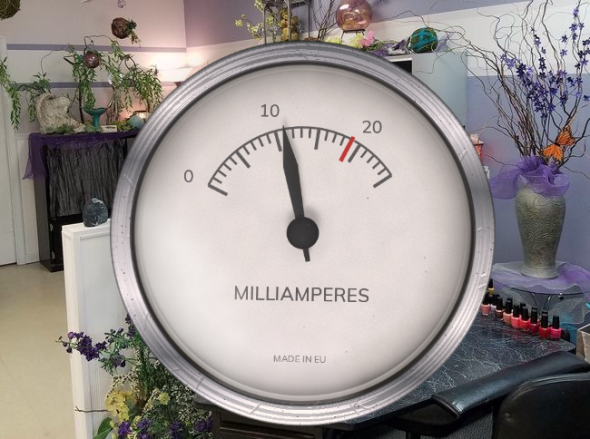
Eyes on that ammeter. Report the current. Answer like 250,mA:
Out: 11,mA
